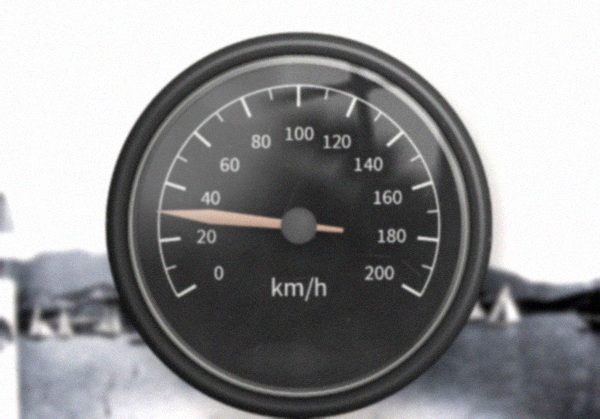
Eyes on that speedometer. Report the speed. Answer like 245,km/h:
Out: 30,km/h
